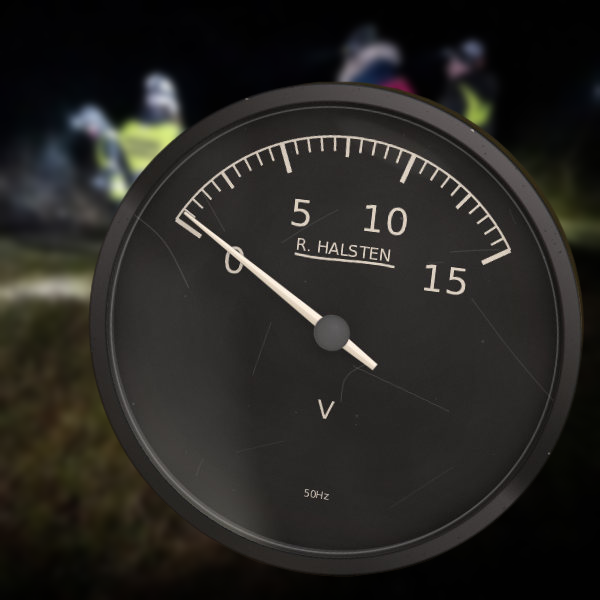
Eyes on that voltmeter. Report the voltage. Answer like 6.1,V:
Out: 0.5,V
